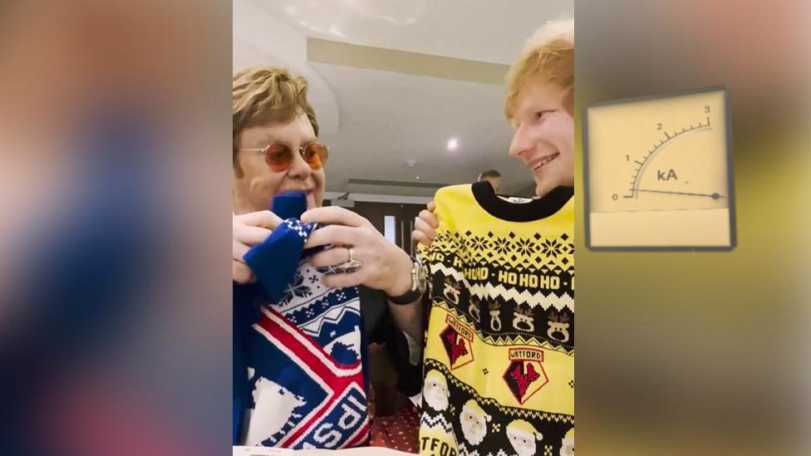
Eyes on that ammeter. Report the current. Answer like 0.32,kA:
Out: 0.2,kA
